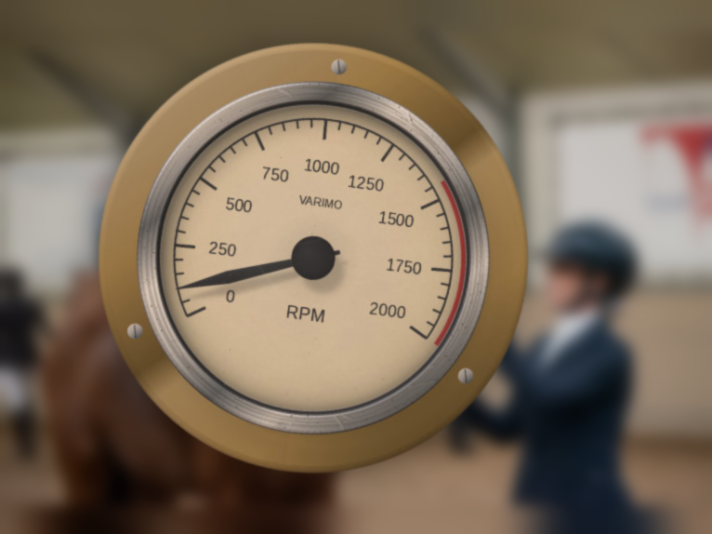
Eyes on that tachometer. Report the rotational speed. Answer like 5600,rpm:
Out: 100,rpm
